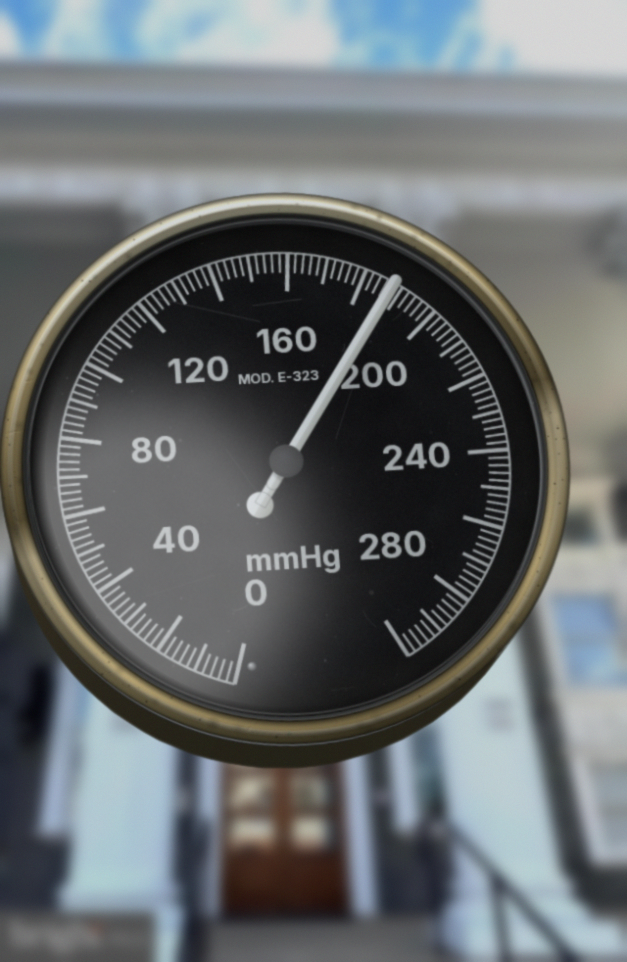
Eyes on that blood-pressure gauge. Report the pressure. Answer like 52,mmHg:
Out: 188,mmHg
